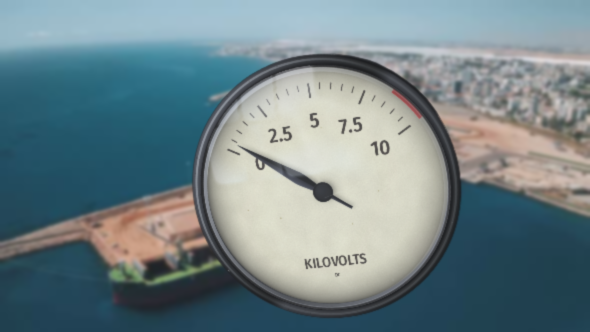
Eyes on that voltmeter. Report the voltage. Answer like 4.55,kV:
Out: 0.5,kV
